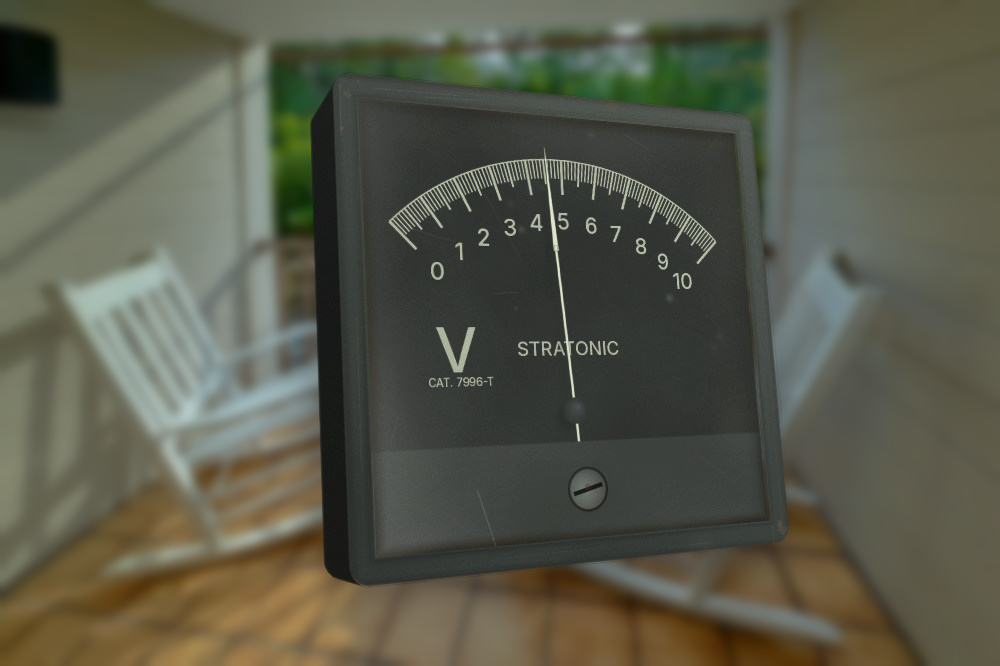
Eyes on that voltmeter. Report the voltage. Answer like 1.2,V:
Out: 4.5,V
